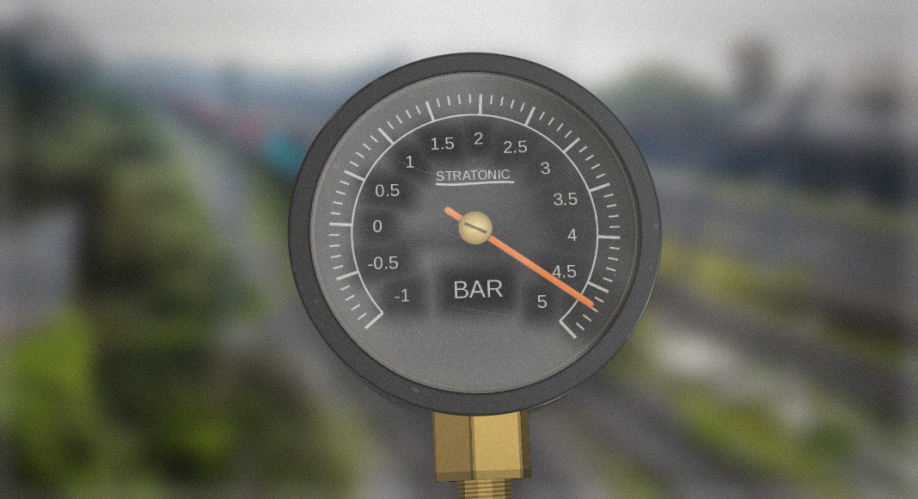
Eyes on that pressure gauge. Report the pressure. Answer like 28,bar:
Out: 4.7,bar
